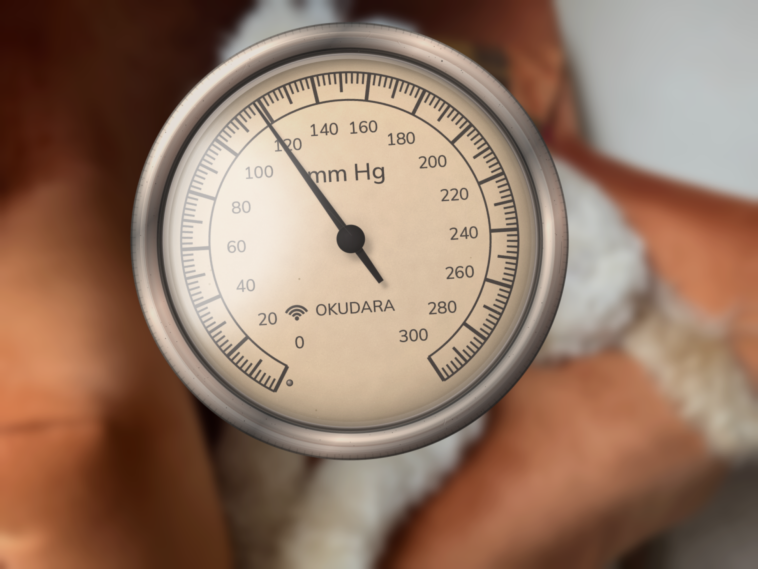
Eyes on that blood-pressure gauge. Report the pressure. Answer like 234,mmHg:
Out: 118,mmHg
